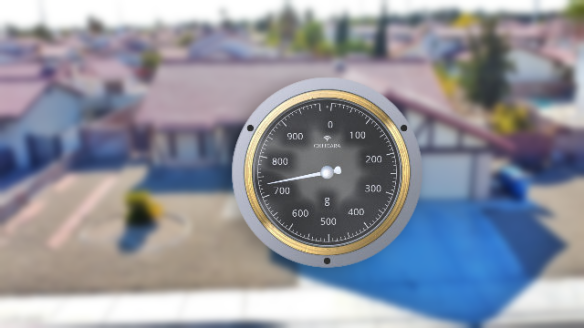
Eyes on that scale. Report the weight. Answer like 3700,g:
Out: 730,g
